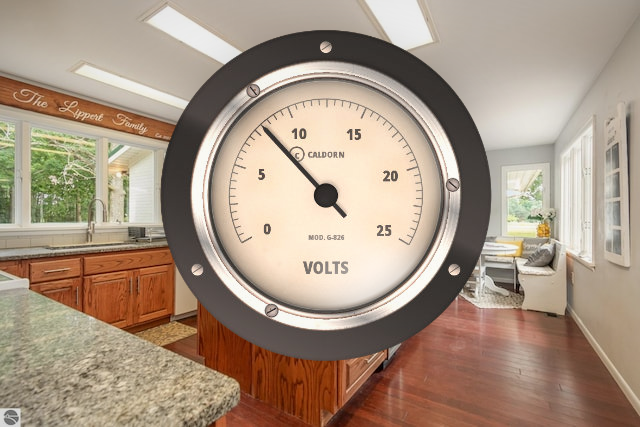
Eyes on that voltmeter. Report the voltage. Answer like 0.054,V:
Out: 8,V
